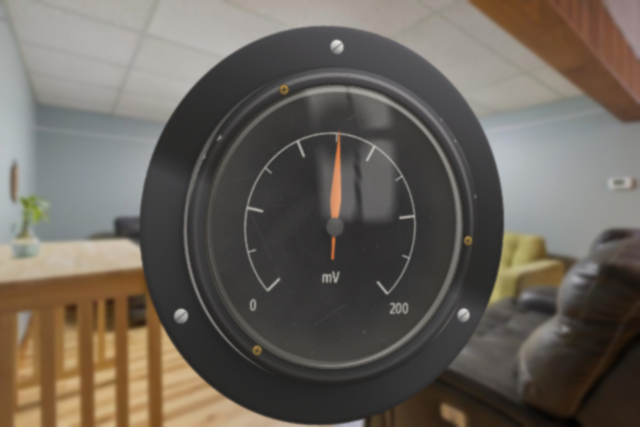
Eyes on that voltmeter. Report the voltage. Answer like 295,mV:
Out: 100,mV
